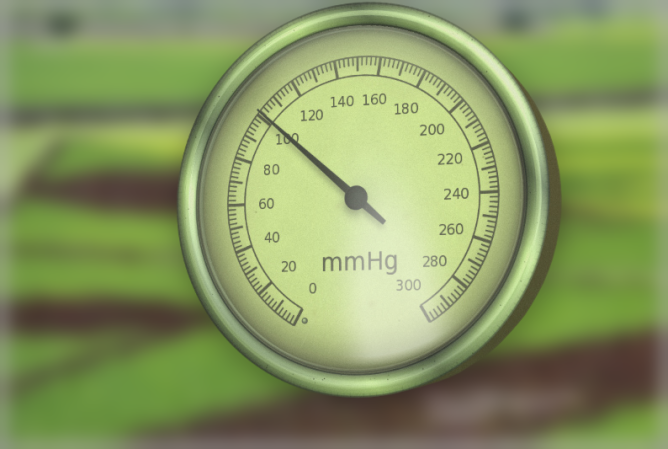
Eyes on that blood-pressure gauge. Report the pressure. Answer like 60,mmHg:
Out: 102,mmHg
